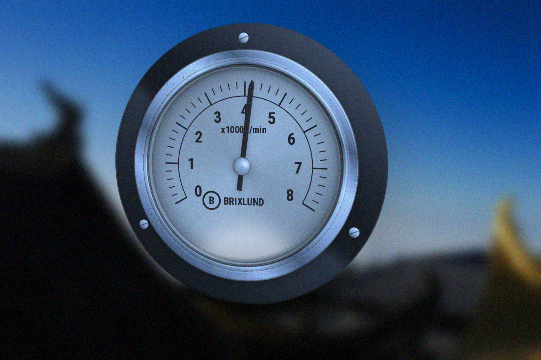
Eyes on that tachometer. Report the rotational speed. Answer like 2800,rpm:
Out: 4200,rpm
